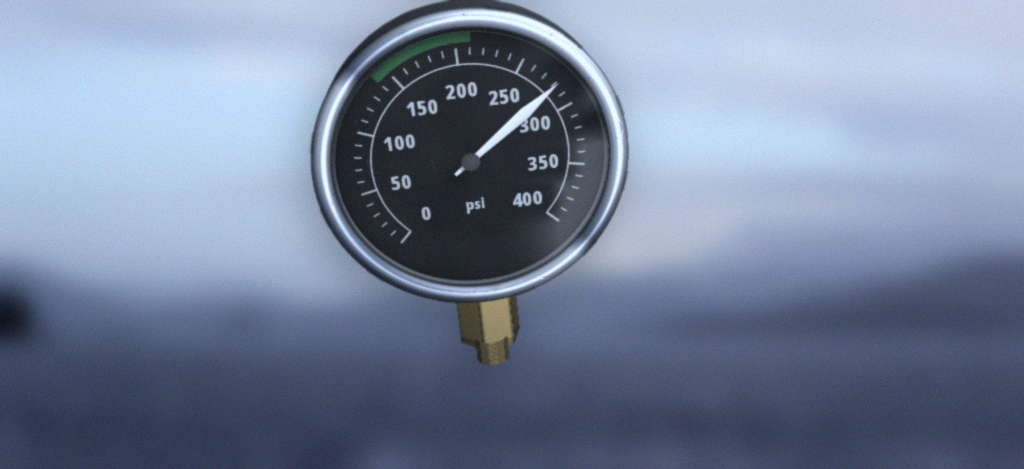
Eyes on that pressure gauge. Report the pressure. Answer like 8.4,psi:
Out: 280,psi
